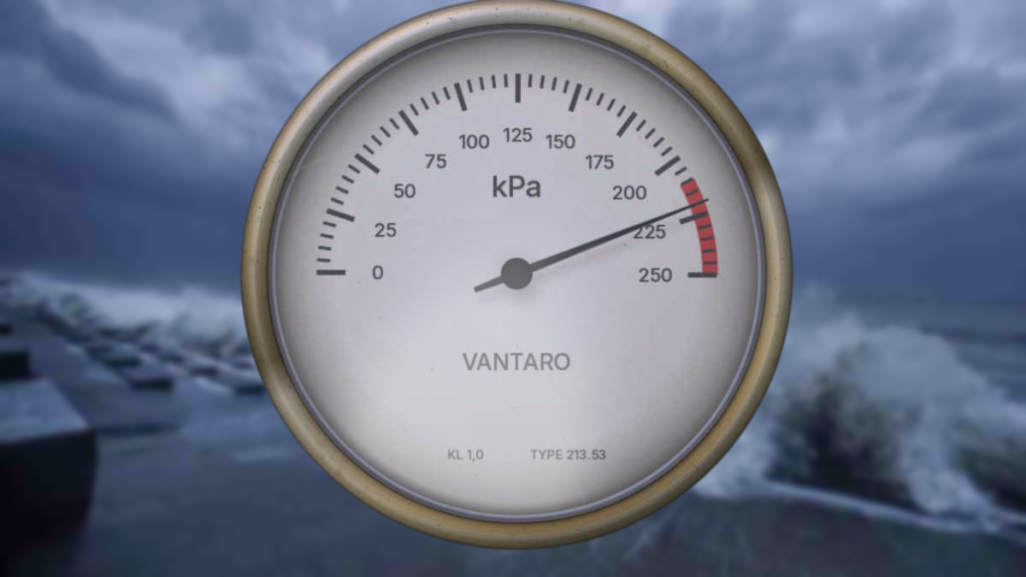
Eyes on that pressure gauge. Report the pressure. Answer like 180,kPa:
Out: 220,kPa
